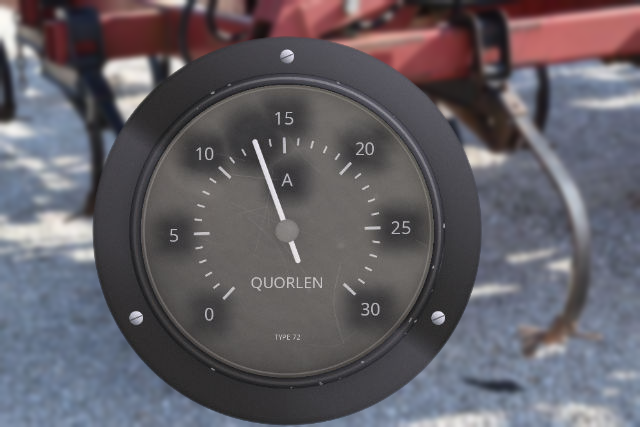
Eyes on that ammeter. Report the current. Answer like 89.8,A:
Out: 13,A
